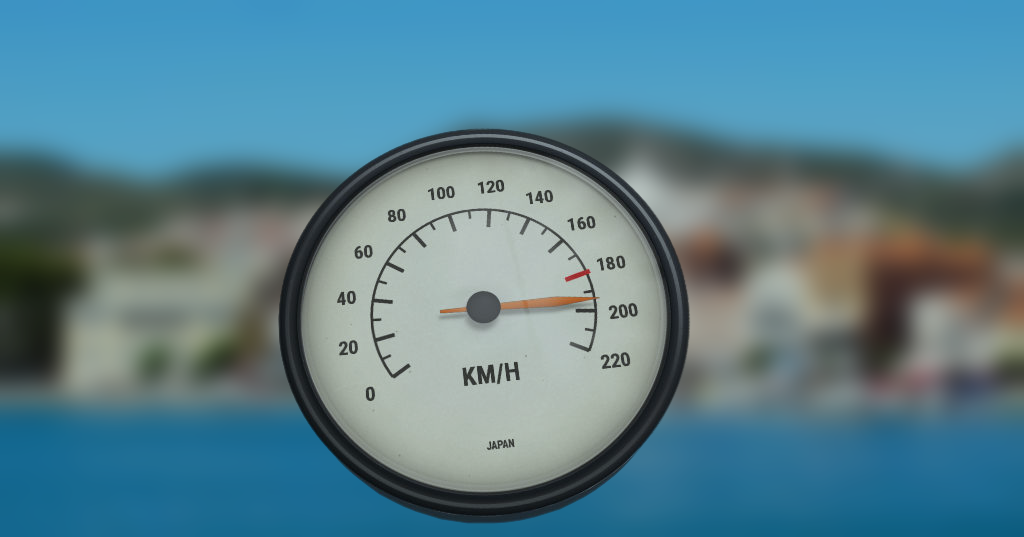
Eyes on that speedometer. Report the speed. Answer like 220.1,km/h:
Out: 195,km/h
